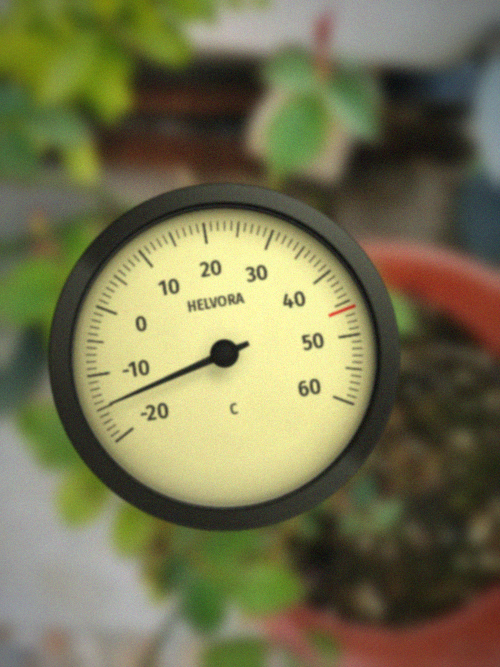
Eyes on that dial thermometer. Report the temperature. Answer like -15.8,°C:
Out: -15,°C
